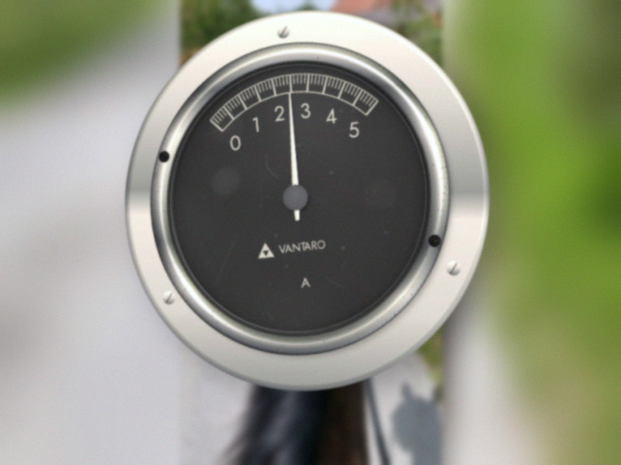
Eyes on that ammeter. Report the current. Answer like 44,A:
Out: 2.5,A
